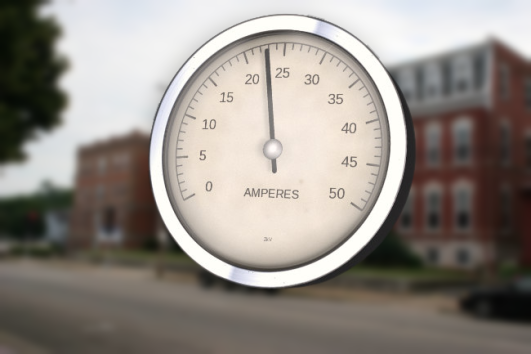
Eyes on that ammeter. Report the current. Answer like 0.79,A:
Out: 23,A
